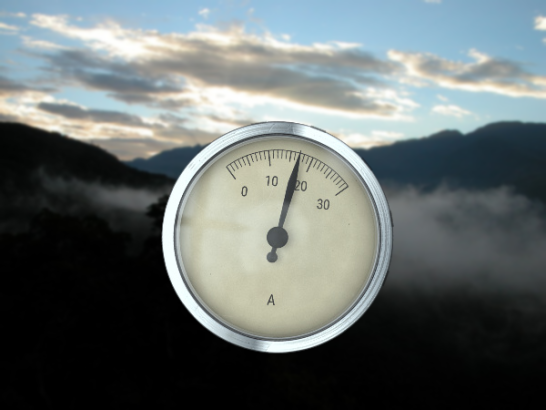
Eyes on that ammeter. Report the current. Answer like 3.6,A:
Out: 17,A
